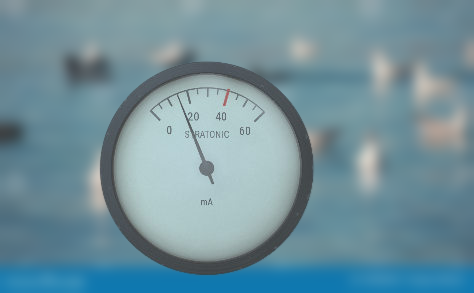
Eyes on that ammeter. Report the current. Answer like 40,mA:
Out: 15,mA
